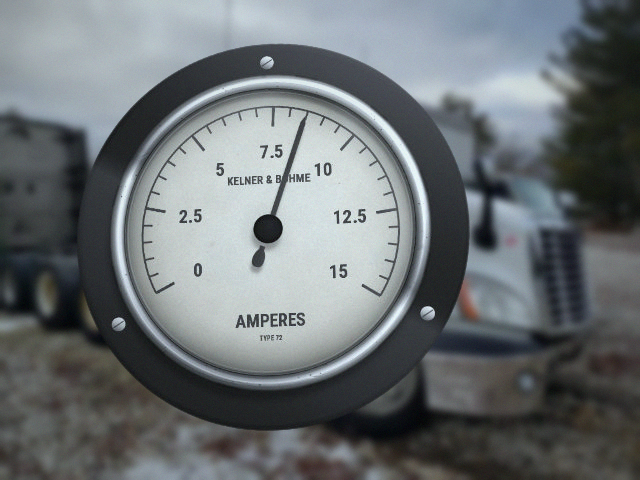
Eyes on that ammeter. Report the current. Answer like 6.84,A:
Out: 8.5,A
